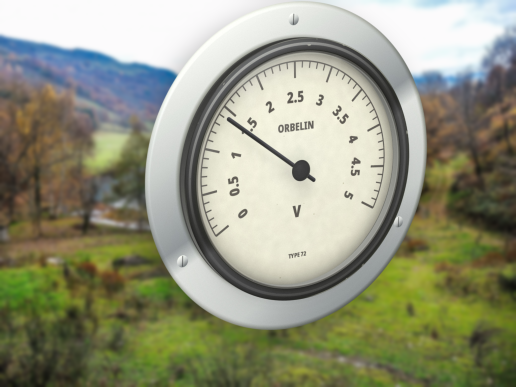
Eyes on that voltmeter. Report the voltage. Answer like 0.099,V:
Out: 1.4,V
